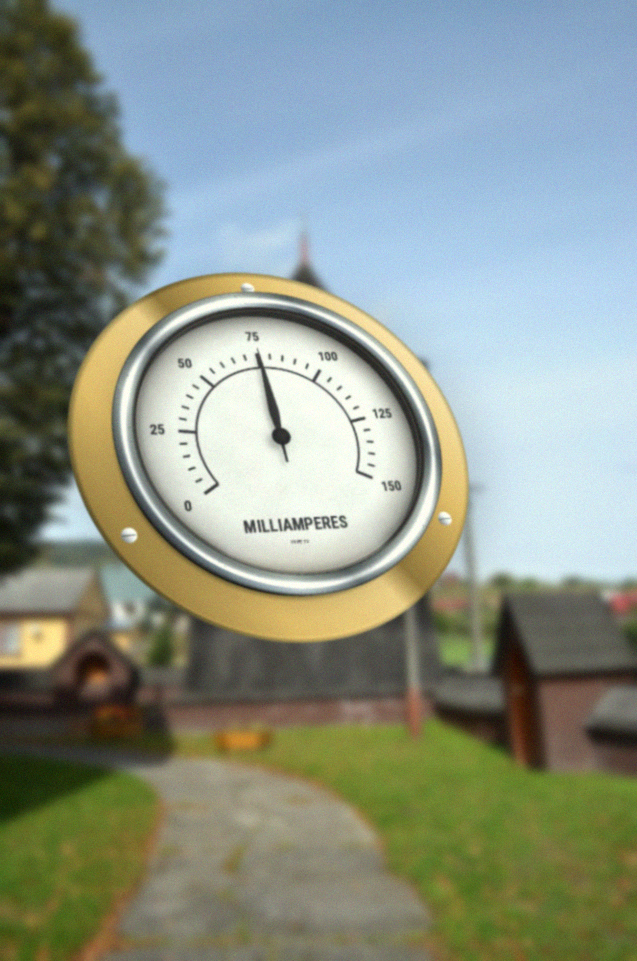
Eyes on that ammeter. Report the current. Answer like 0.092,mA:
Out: 75,mA
